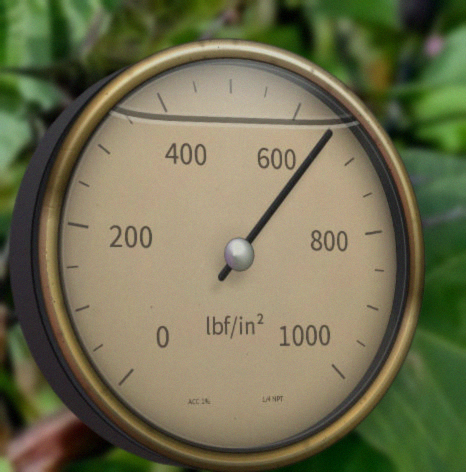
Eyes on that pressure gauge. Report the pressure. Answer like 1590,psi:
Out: 650,psi
